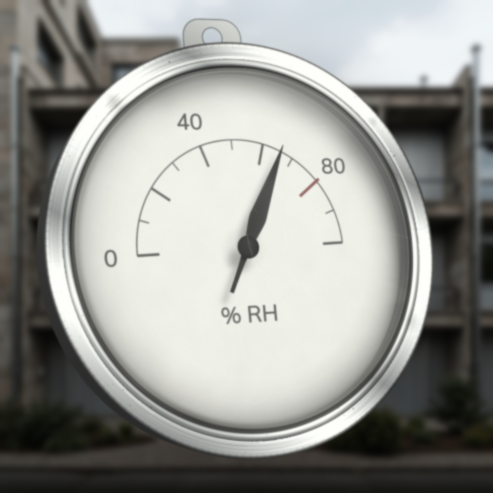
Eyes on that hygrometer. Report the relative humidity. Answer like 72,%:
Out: 65,%
